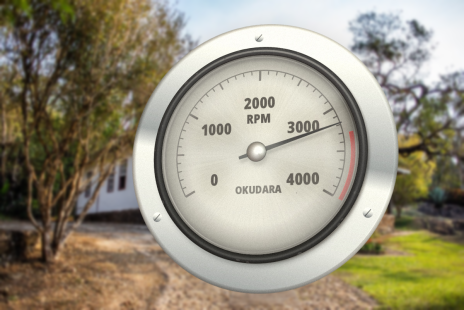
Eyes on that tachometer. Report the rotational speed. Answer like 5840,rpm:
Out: 3200,rpm
